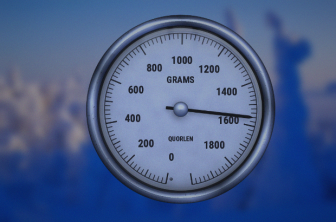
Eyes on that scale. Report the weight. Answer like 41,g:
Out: 1560,g
